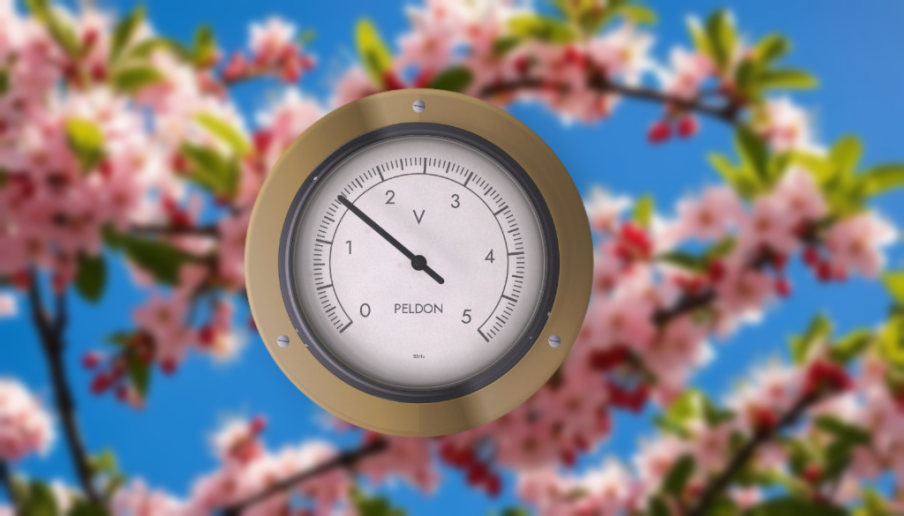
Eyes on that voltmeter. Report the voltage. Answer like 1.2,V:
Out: 1.5,V
